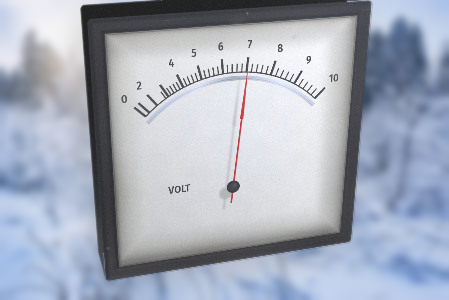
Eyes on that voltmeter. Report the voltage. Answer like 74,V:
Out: 7,V
